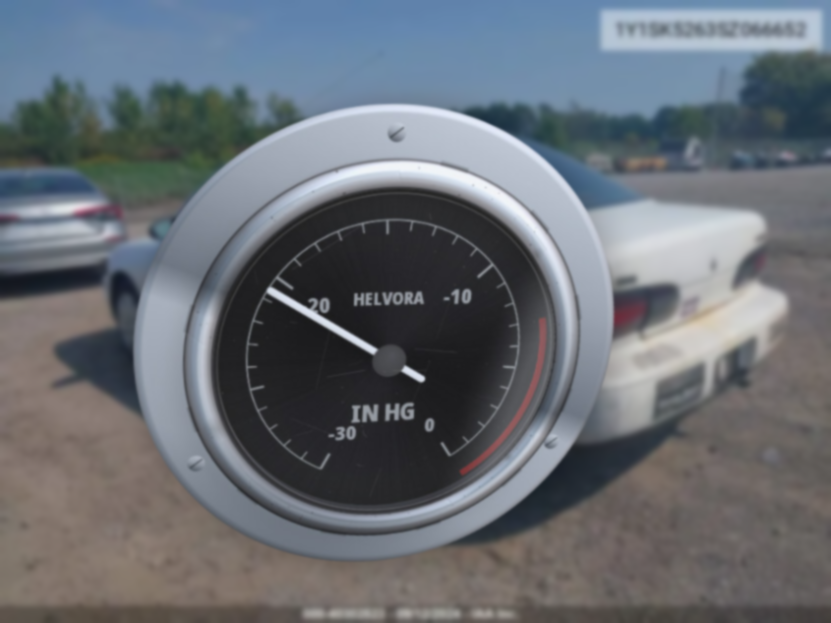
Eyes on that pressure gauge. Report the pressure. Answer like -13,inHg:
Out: -20.5,inHg
